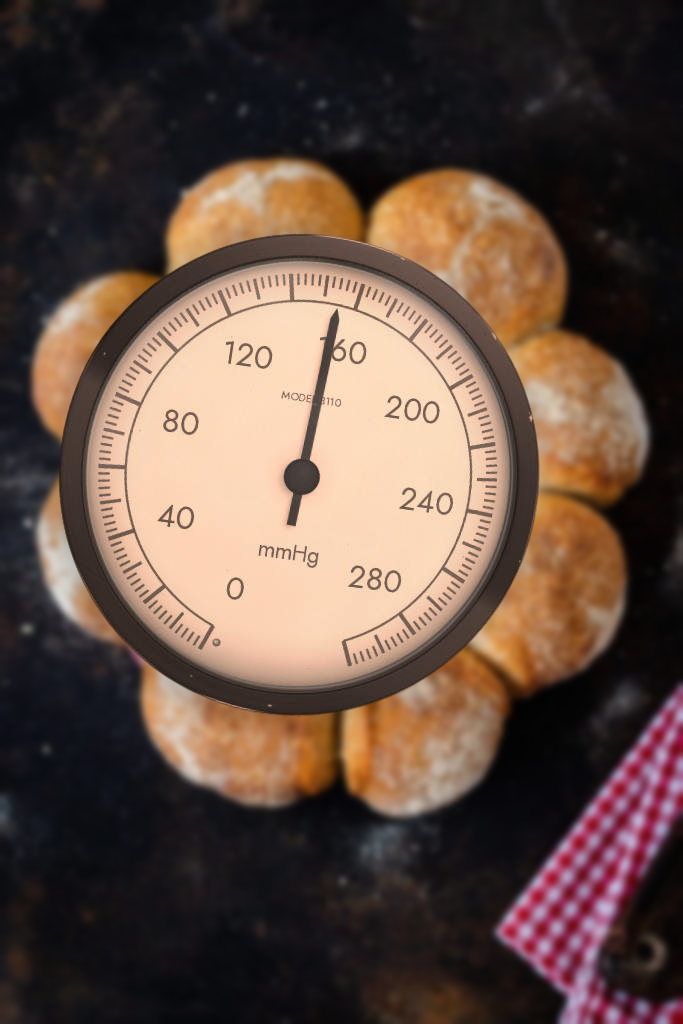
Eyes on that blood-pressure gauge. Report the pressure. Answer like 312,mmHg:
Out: 154,mmHg
